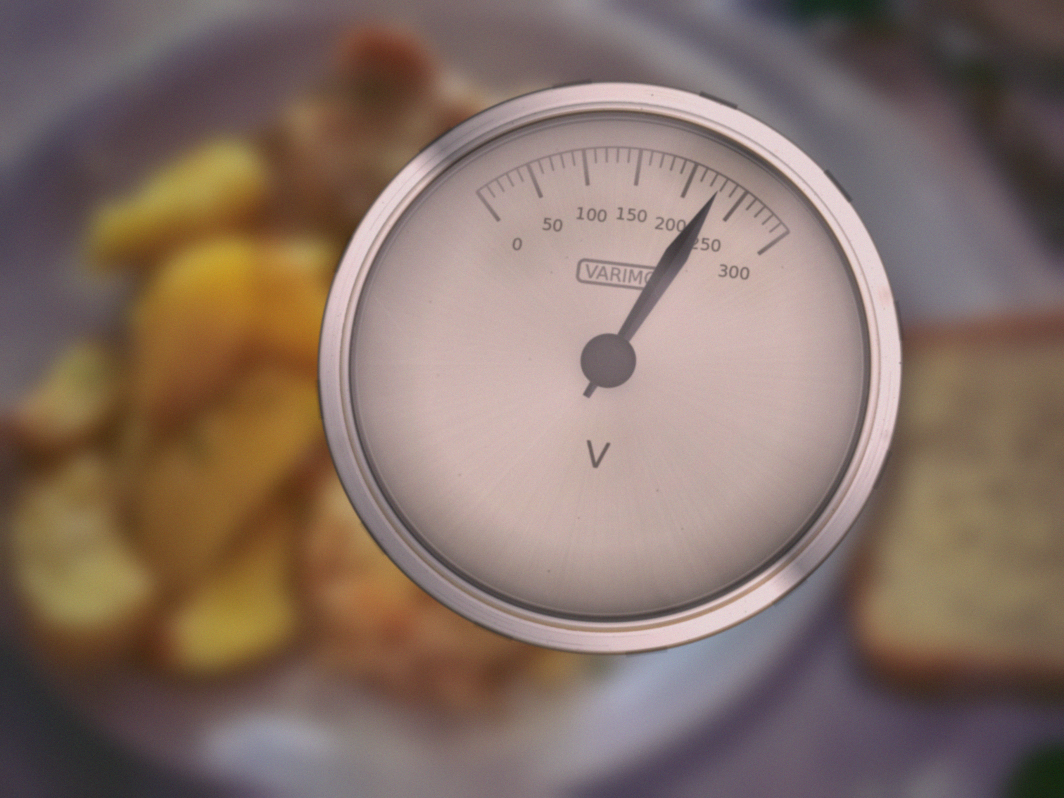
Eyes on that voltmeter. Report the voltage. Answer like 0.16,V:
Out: 230,V
